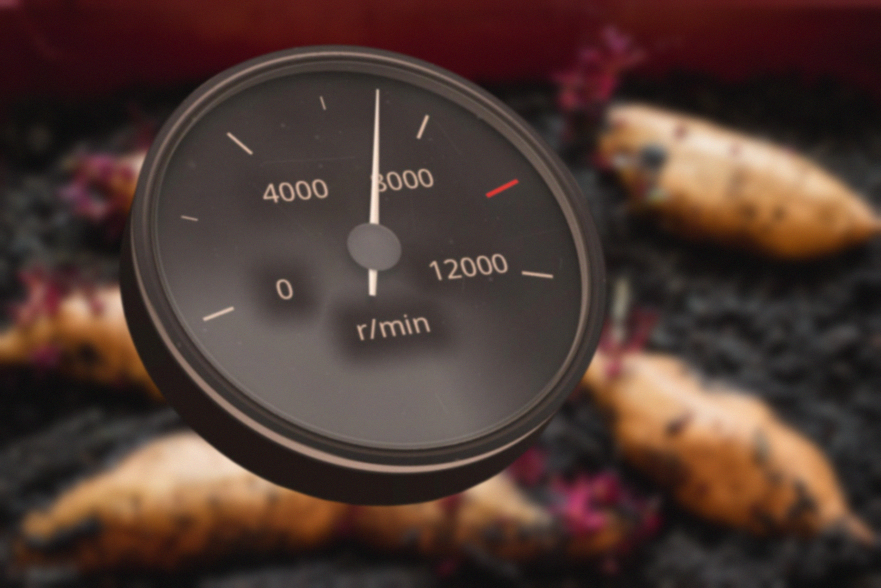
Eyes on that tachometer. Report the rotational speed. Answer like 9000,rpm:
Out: 7000,rpm
